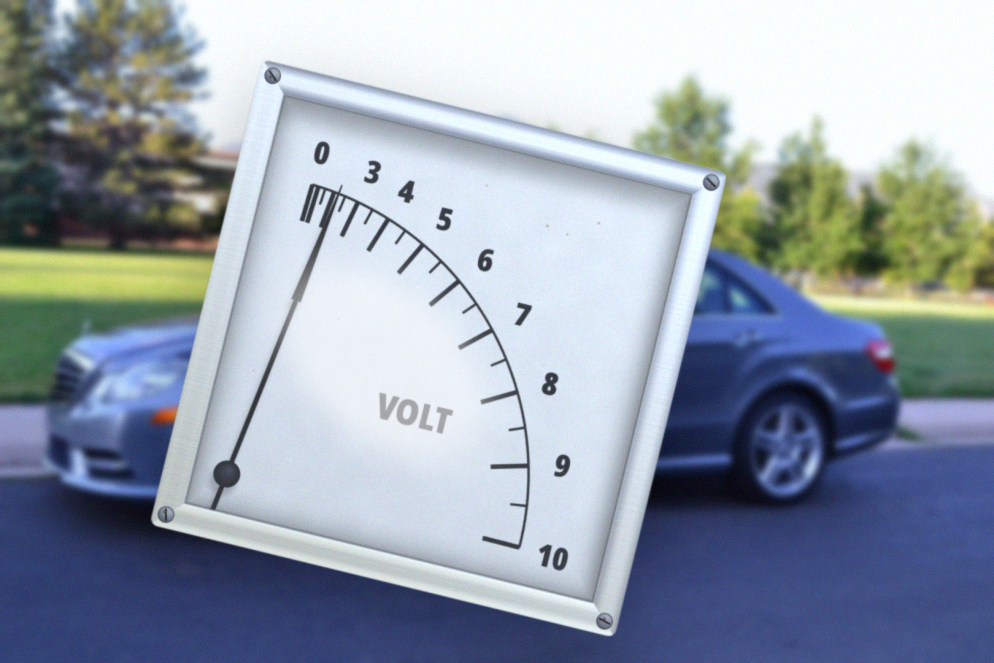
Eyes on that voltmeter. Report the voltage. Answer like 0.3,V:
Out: 2.25,V
